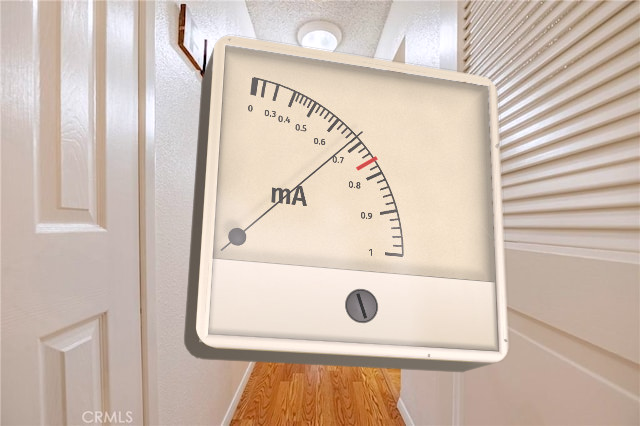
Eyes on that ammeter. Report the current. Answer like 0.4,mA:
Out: 0.68,mA
